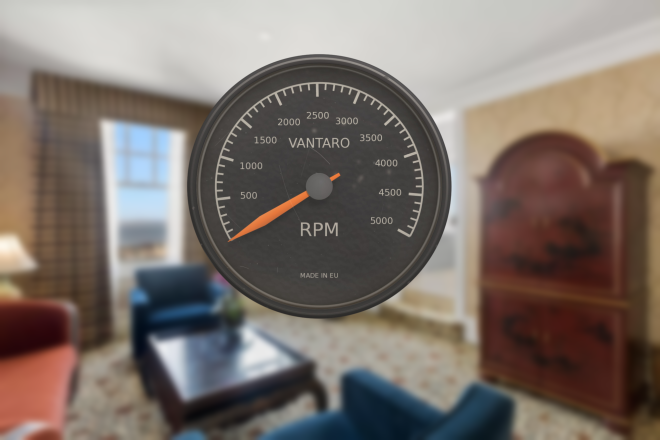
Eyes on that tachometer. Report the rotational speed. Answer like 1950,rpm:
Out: 0,rpm
